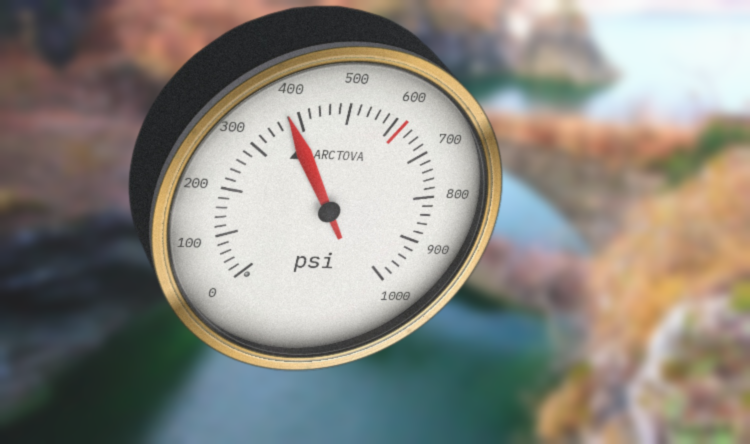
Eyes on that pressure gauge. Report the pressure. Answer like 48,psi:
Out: 380,psi
